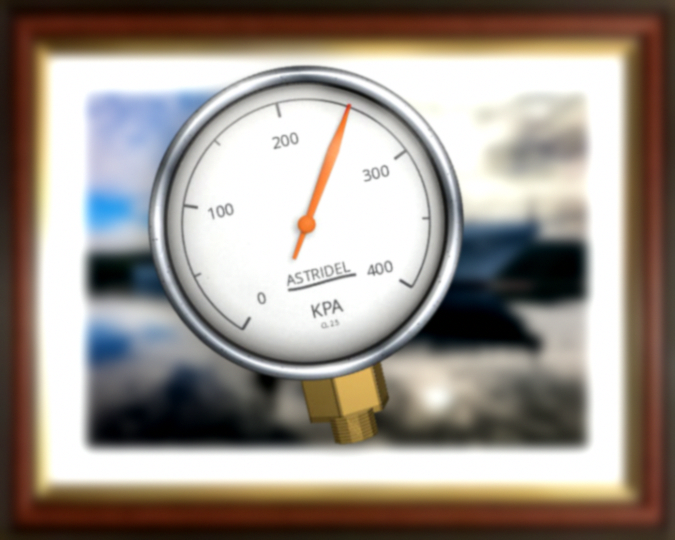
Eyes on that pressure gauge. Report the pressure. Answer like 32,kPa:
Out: 250,kPa
